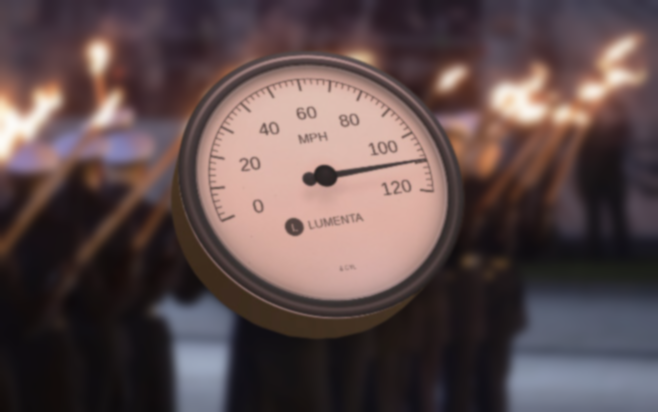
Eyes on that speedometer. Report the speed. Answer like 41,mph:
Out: 110,mph
